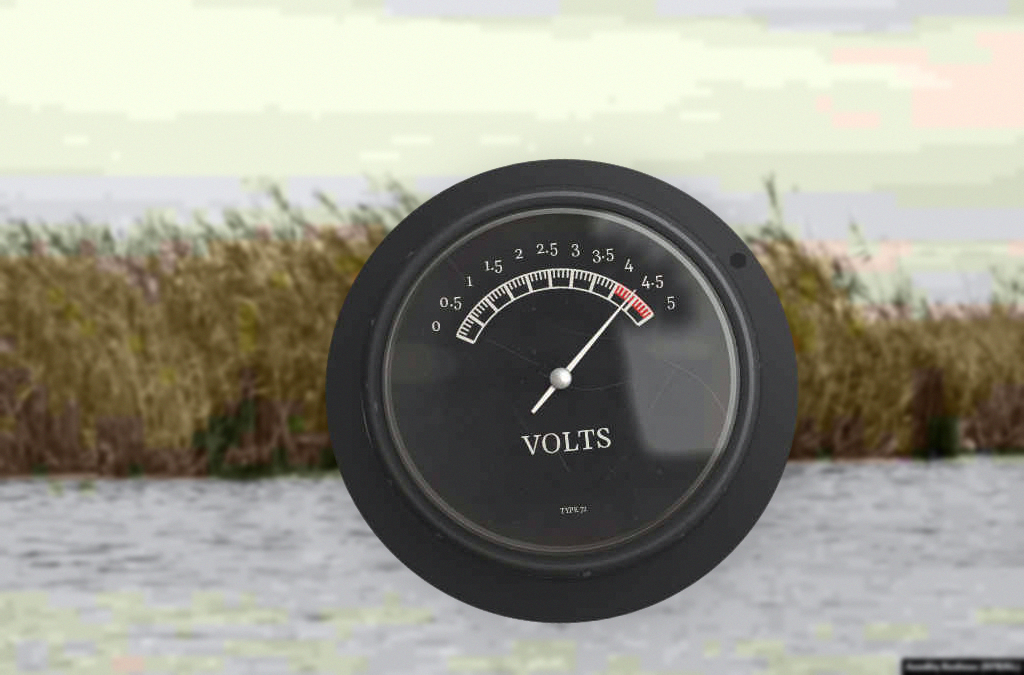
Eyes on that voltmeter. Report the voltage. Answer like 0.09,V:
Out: 4.4,V
